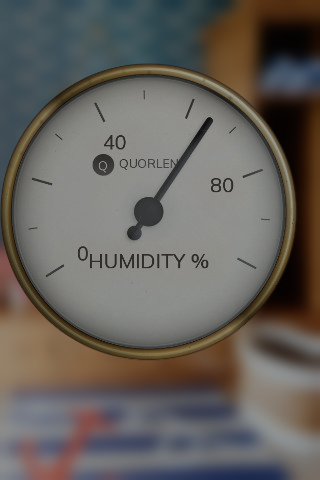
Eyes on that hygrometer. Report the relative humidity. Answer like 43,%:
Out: 65,%
